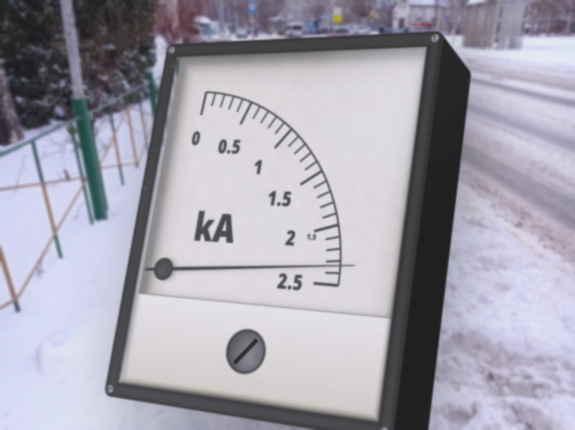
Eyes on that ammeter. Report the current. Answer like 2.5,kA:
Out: 2.35,kA
